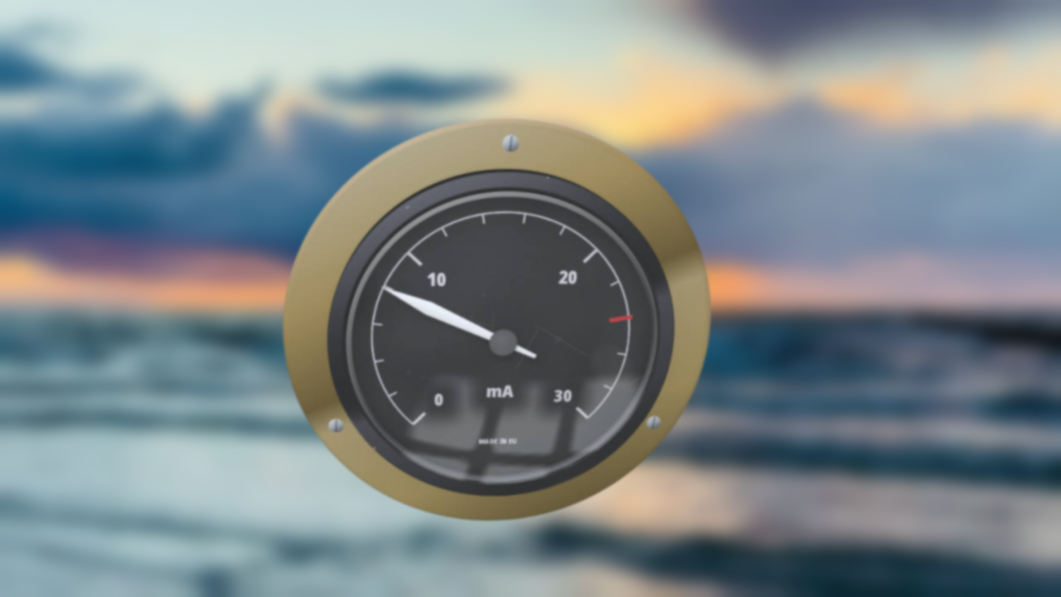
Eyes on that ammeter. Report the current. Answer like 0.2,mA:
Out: 8,mA
